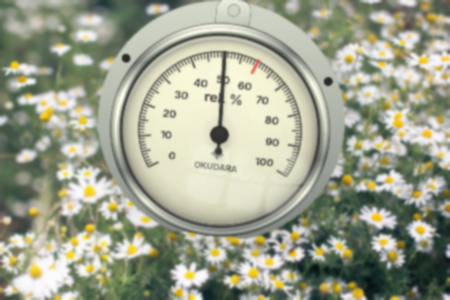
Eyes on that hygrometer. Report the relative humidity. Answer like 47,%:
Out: 50,%
